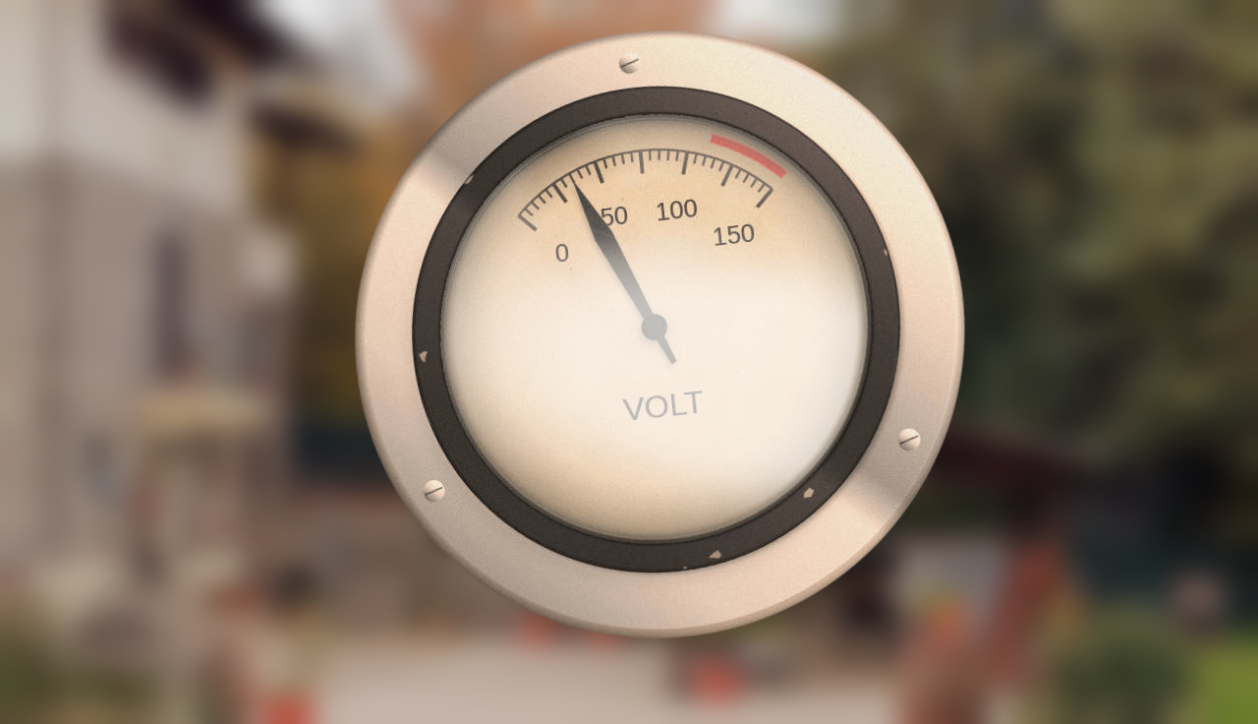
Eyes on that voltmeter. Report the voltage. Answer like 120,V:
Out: 35,V
